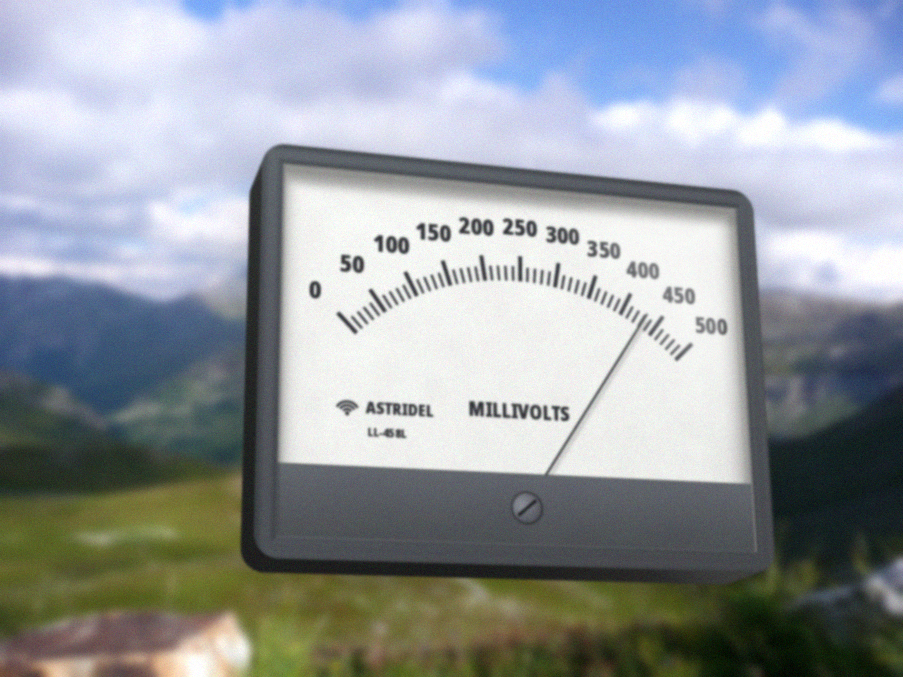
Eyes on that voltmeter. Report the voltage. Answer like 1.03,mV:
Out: 430,mV
